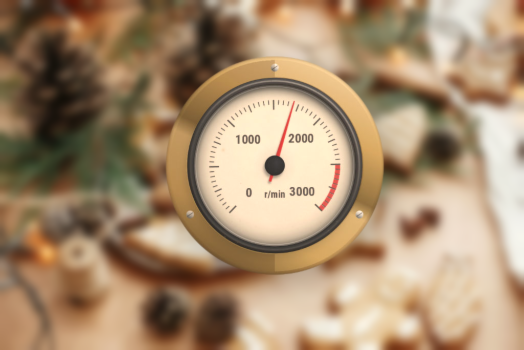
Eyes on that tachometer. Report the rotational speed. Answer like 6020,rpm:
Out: 1700,rpm
